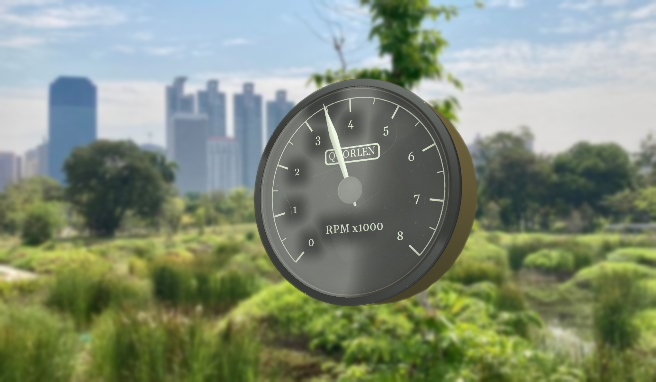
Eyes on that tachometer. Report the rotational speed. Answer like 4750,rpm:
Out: 3500,rpm
